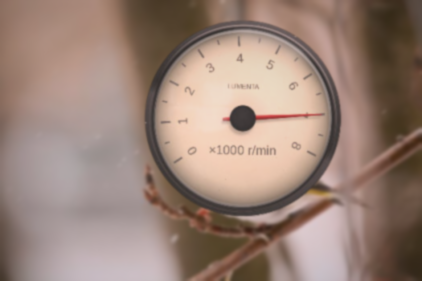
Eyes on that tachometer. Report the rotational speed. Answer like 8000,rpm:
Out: 7000,rpm
